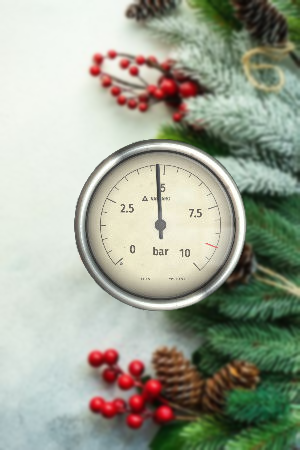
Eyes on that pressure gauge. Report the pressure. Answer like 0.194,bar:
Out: 4.75,bar
